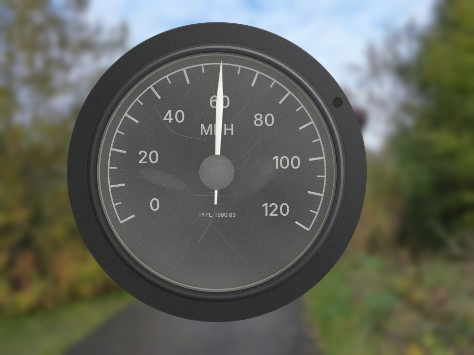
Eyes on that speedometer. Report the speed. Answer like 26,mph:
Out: 60,mph
